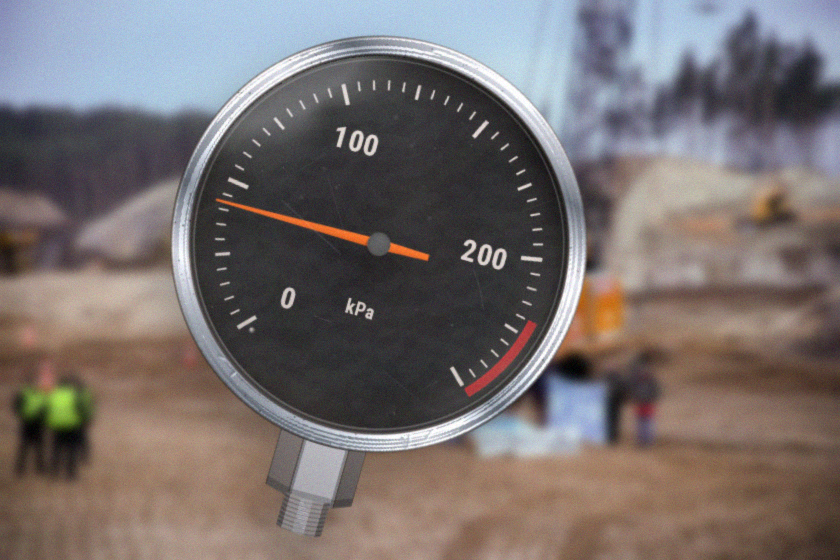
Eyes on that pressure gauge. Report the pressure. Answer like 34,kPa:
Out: 42.5,kPa
